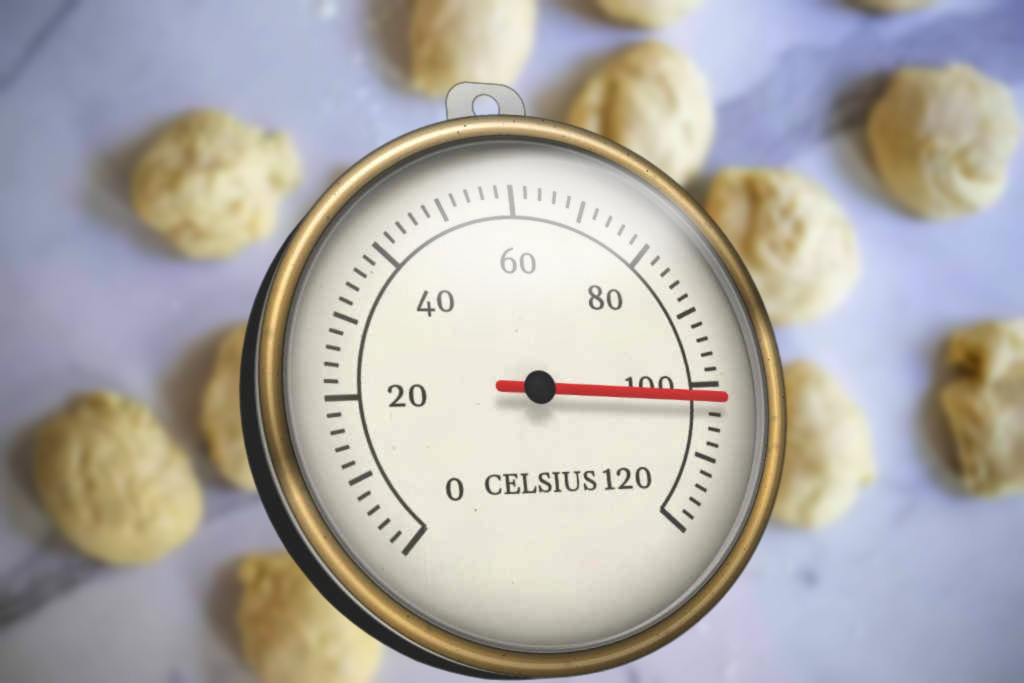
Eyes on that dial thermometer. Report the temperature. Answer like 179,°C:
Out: 102,°C
